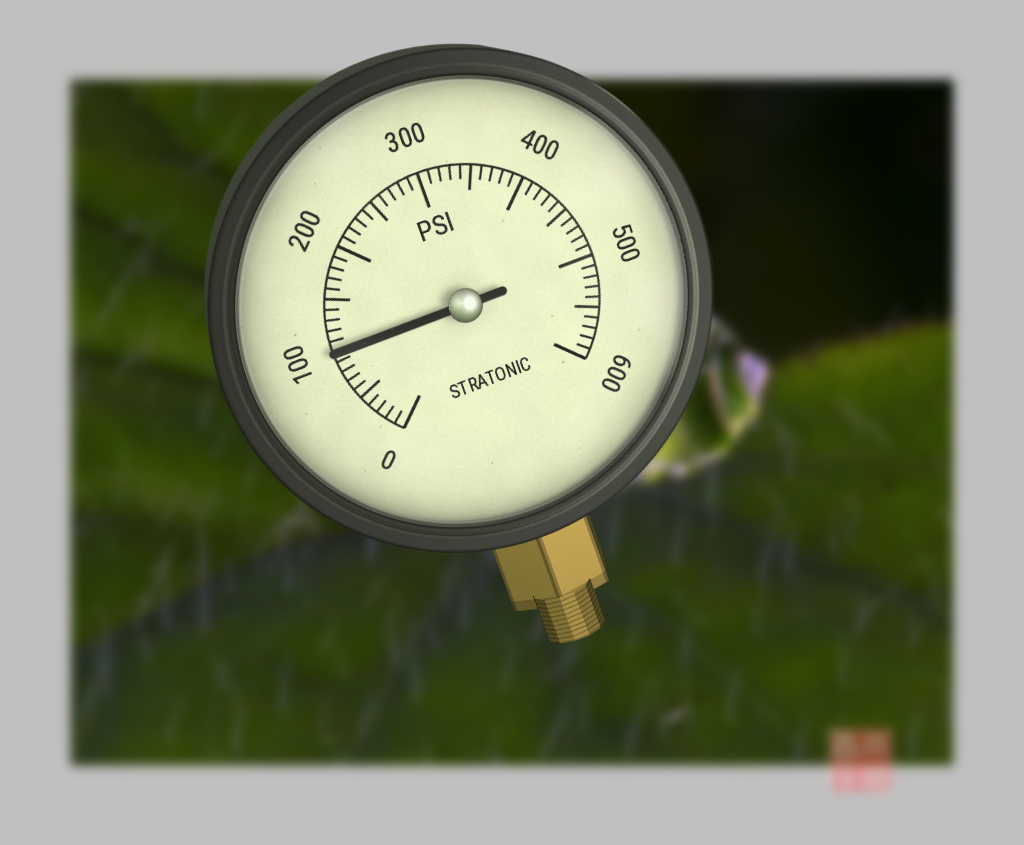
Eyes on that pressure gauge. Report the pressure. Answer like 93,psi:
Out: 100,psi
